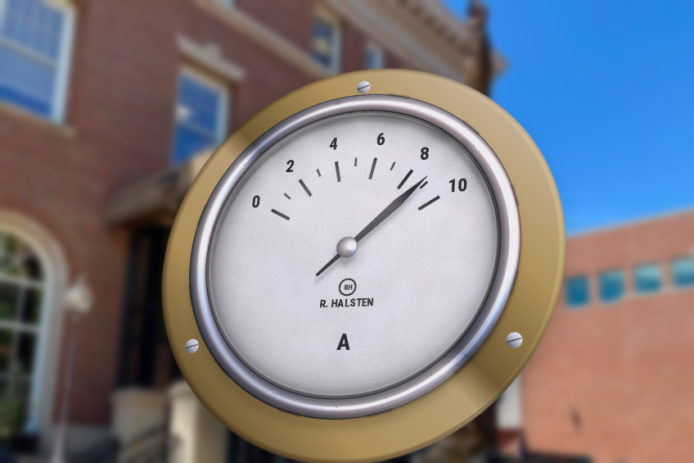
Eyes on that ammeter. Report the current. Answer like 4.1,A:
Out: 9,A
